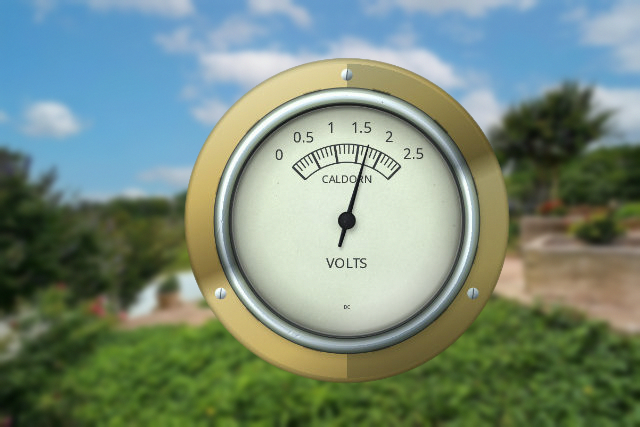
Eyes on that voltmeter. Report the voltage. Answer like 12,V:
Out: 1.7,V
